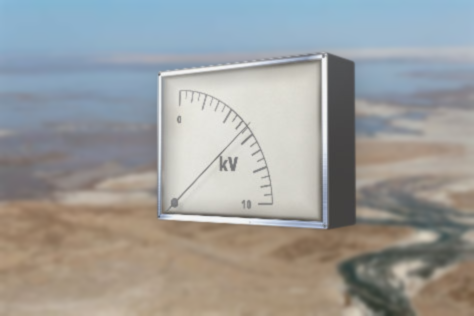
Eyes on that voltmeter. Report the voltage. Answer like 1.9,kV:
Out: 5.5,kV
